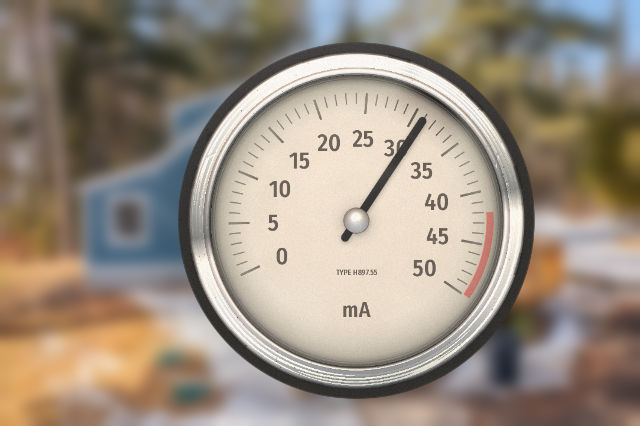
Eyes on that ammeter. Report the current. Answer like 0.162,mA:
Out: 31,mA
